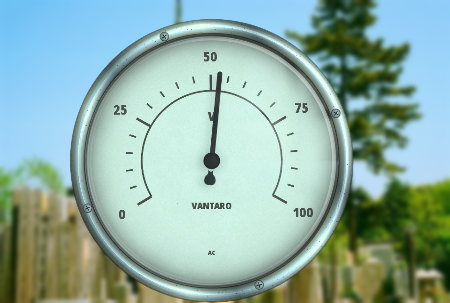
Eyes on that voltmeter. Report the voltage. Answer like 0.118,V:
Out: 52.5,V
